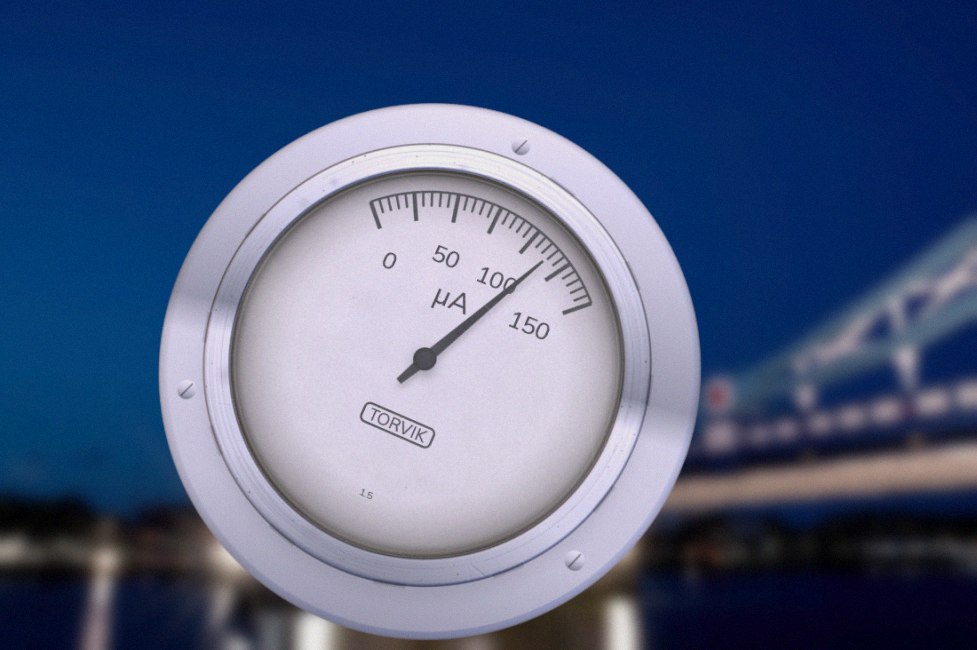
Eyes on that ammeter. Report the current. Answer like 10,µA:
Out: 115,µA
